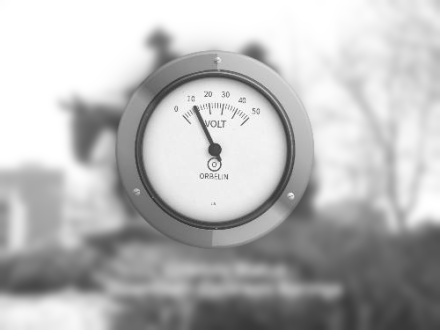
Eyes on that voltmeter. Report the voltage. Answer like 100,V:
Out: 10,V
